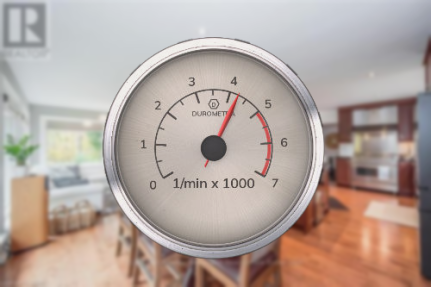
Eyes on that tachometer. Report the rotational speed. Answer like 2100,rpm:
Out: 4250,rpm
